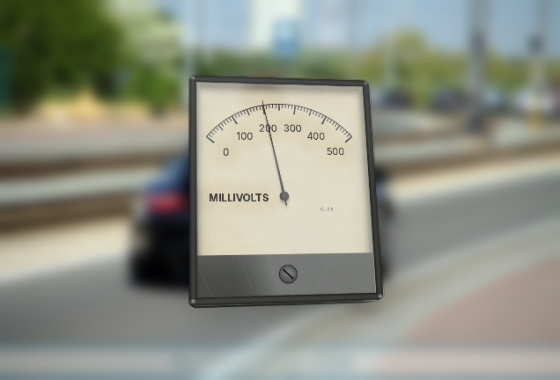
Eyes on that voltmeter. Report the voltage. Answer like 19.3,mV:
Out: 200,mV
